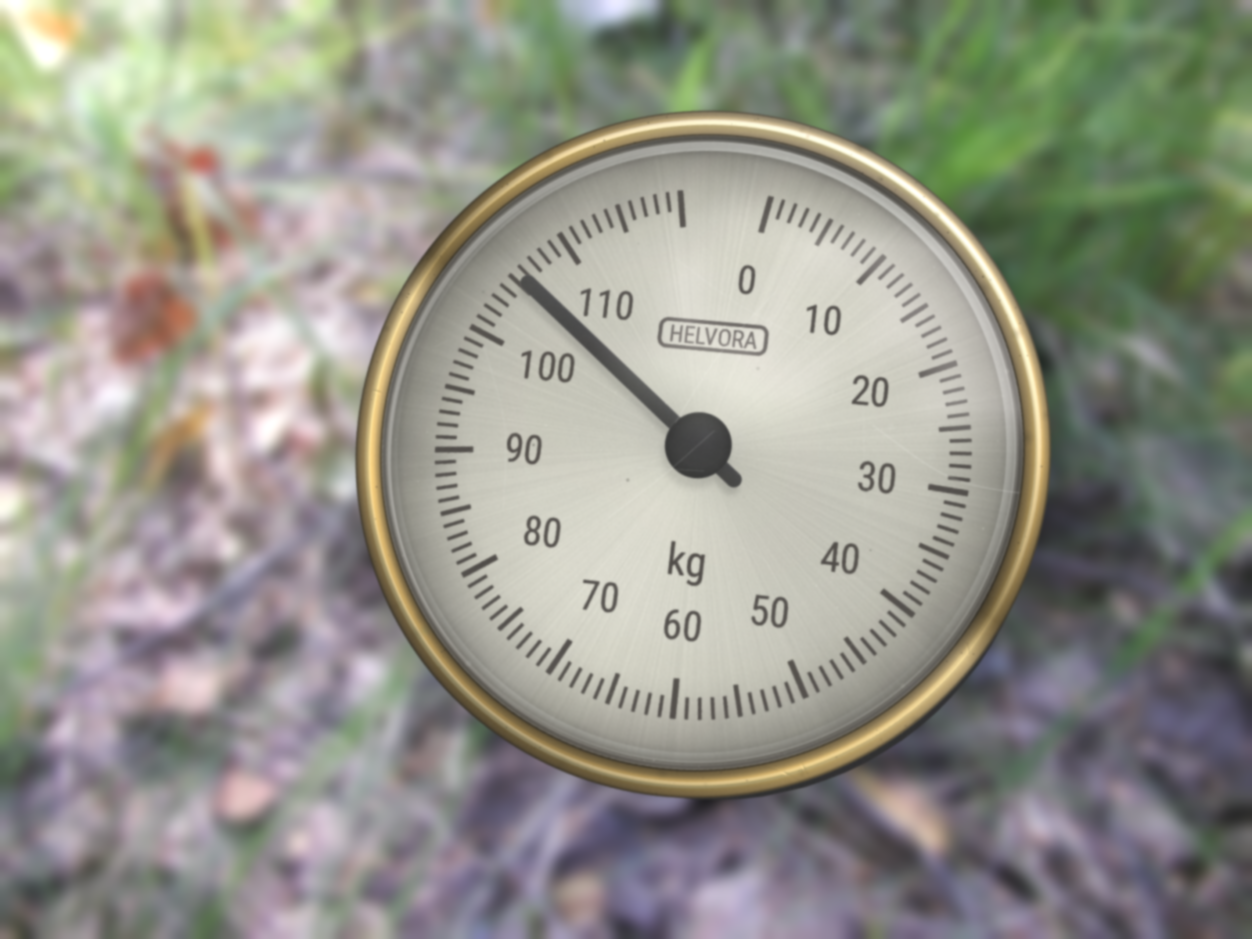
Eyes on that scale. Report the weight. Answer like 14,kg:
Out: 105.5,kg
